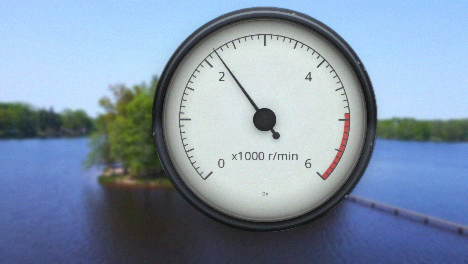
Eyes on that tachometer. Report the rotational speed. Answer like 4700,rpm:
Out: 2200,rpm
